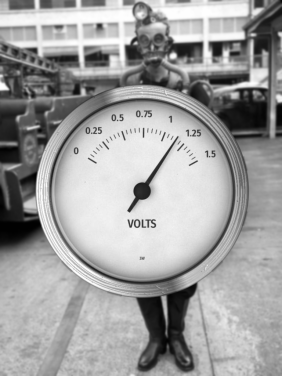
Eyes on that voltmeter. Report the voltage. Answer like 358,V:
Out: 1.15,V
